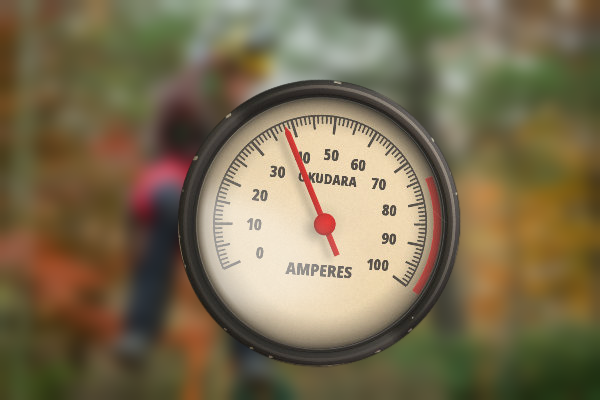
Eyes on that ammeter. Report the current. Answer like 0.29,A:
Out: 38,A
